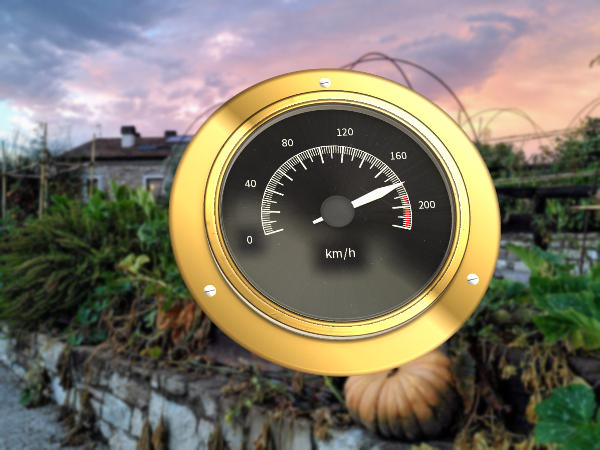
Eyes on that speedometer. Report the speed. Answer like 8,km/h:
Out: 180,km/h
